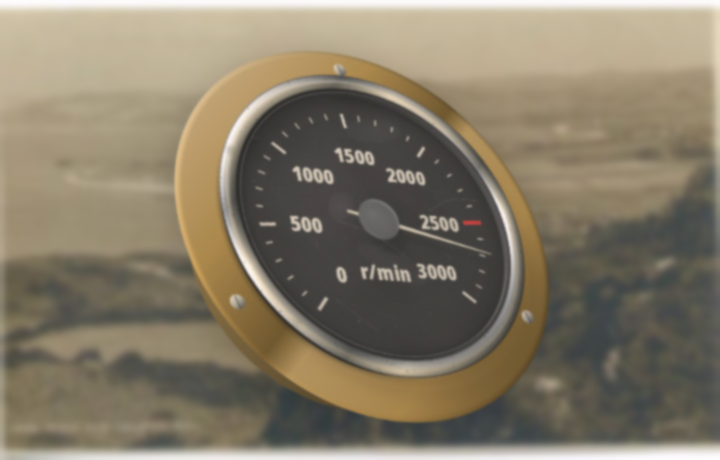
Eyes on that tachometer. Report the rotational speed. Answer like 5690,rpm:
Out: 2700,rpm
